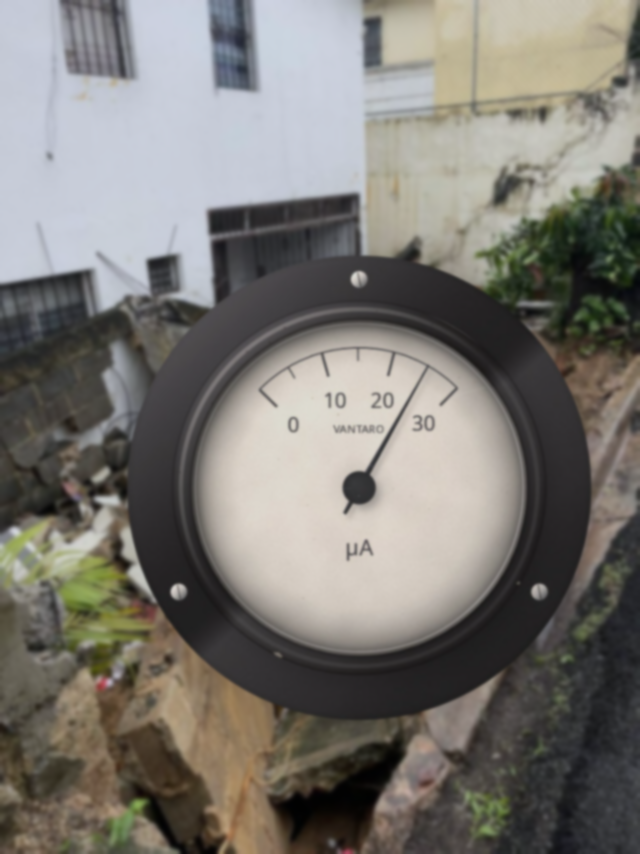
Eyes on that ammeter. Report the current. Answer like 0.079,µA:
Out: 25,µA
